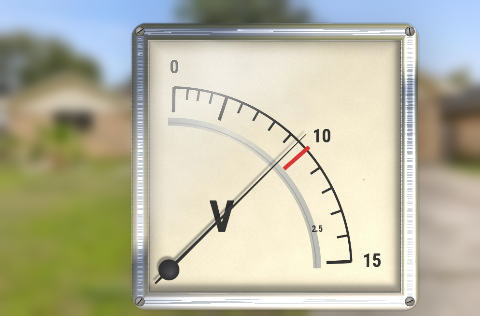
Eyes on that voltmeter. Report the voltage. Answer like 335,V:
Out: 9.5,V
